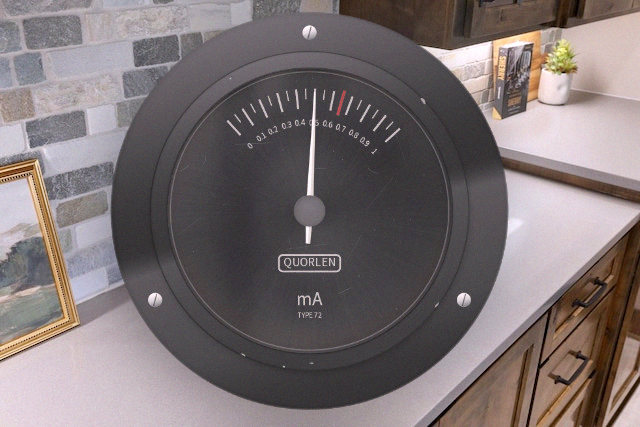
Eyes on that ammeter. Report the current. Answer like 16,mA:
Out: 0.5,mA
